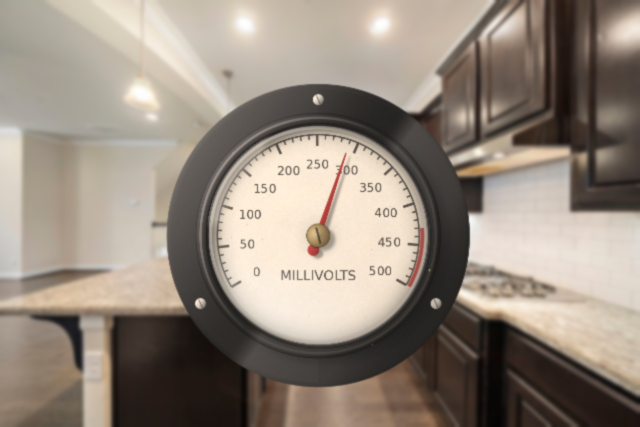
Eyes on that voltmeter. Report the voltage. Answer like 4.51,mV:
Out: 290,mV
